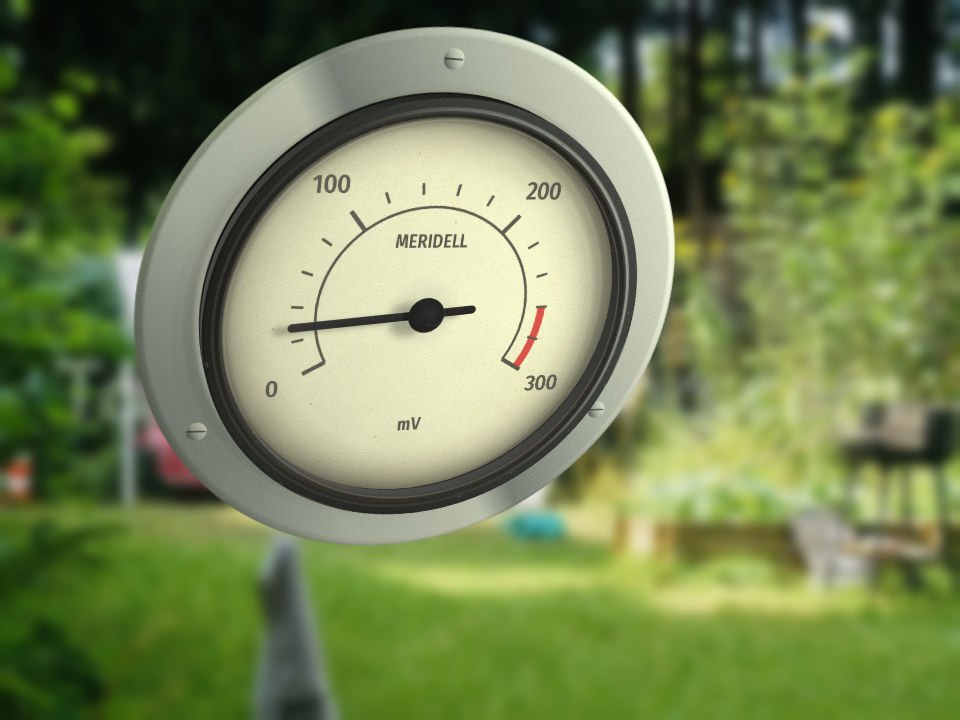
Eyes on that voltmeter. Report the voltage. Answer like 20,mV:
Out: 30,mV
